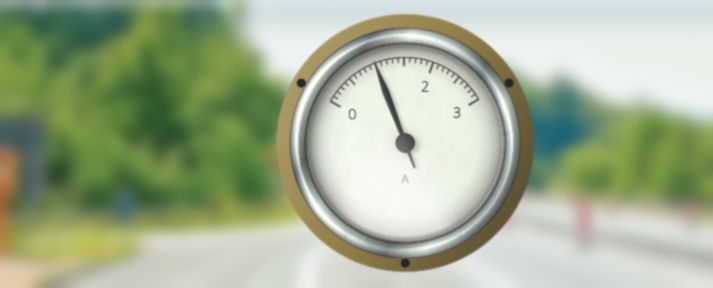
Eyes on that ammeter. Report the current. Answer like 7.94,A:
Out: 1,A
